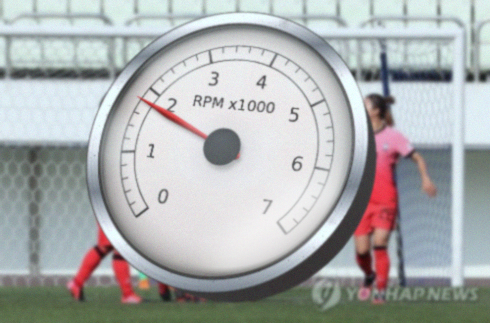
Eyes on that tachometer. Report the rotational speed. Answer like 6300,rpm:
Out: 1800,rpm
